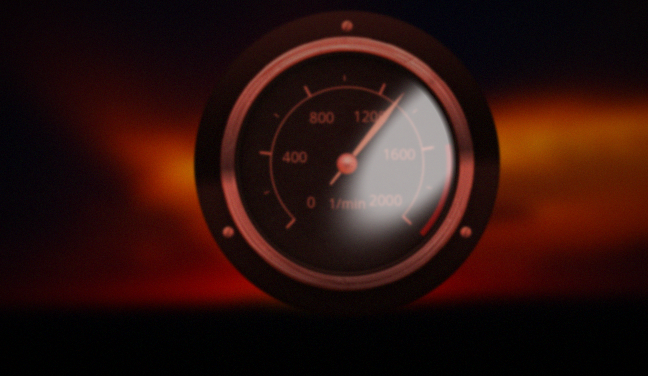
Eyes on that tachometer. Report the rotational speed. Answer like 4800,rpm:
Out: 1300,rpm
